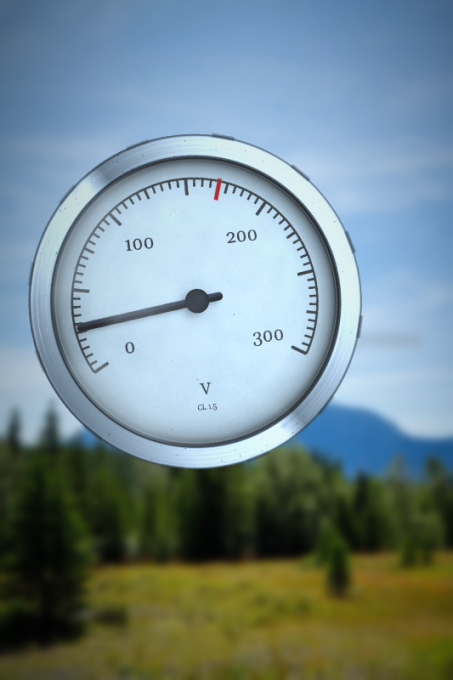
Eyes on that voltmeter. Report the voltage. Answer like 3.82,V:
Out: 27.5,V
